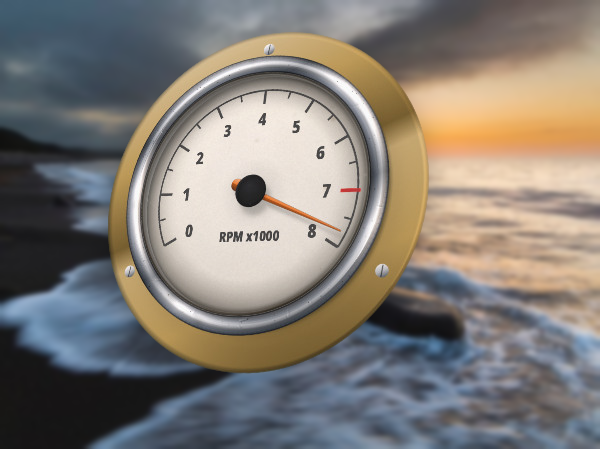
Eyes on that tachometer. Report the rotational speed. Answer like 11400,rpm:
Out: 7750,rpm
